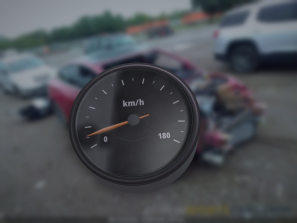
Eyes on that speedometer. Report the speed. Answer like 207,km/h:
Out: 10,km/h
